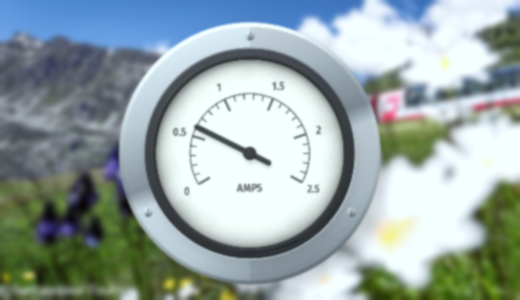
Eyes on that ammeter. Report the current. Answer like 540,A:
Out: 0.6,A
